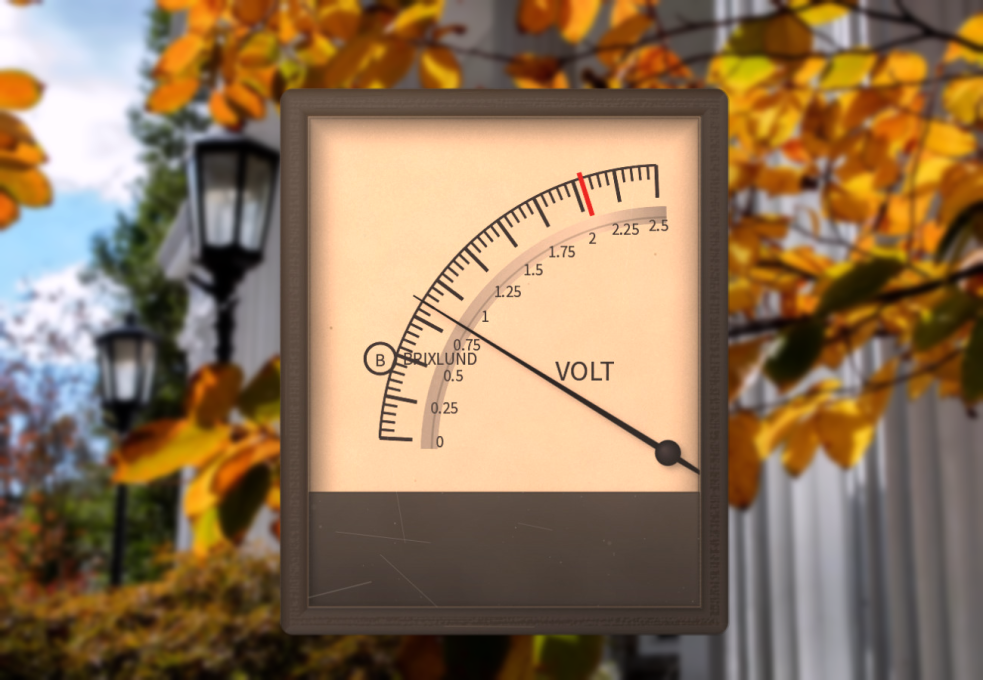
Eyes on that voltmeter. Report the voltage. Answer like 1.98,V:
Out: 0.85,V
